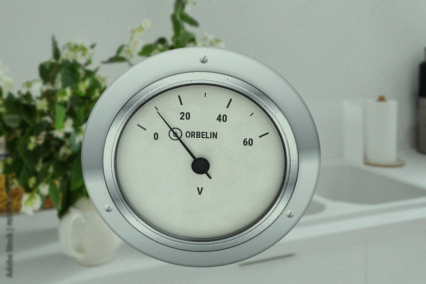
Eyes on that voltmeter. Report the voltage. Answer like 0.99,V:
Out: 10,V
